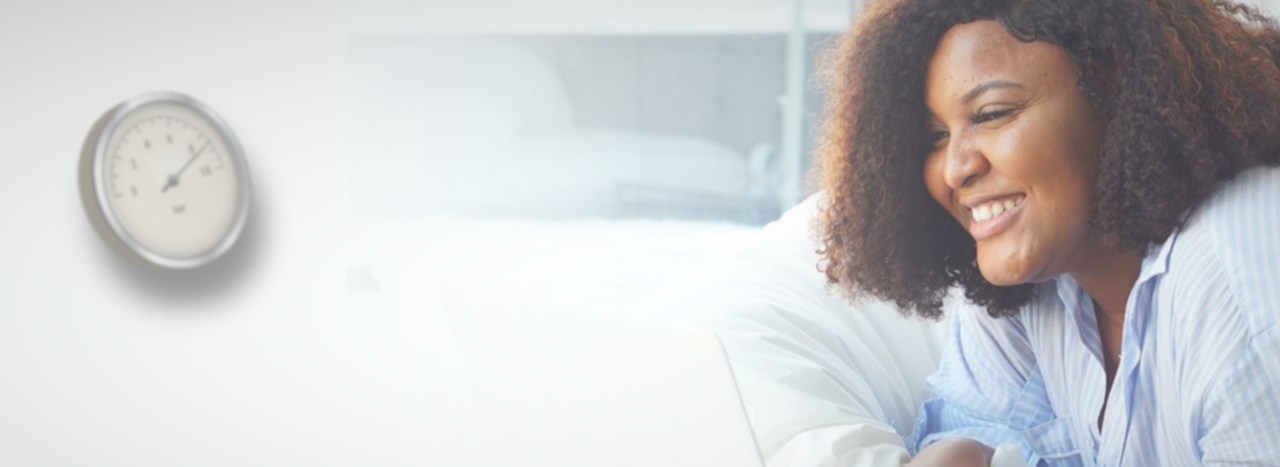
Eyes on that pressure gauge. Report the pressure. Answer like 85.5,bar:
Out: 8.5,bar
